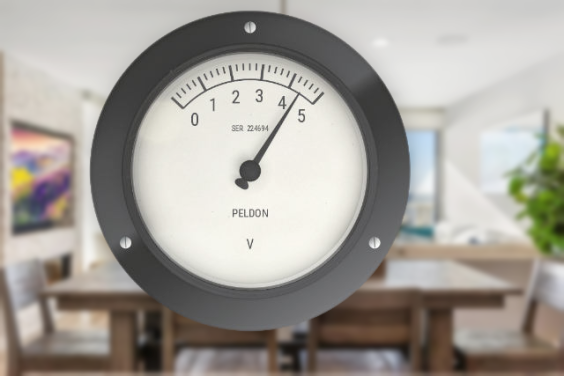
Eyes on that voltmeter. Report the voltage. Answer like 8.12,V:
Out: 4.4,V
